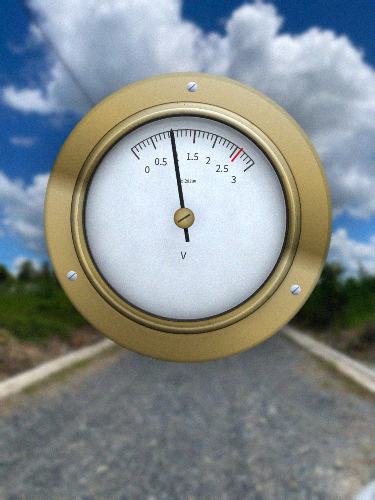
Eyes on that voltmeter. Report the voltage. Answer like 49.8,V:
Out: 1,V
